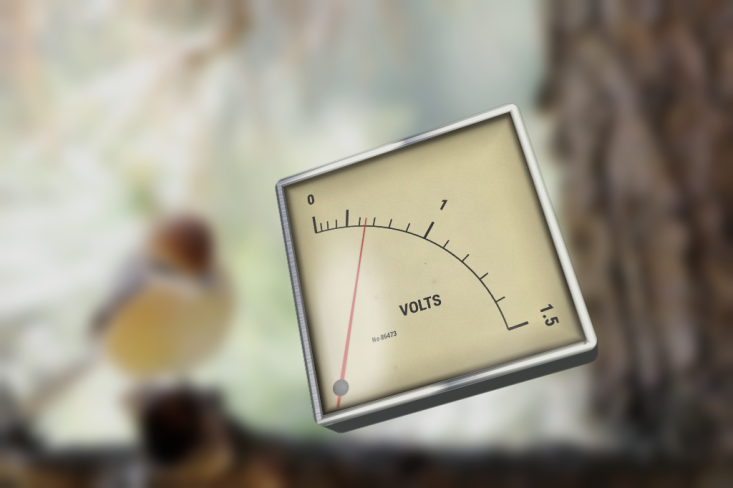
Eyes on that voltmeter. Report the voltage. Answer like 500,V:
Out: 0.65,V
